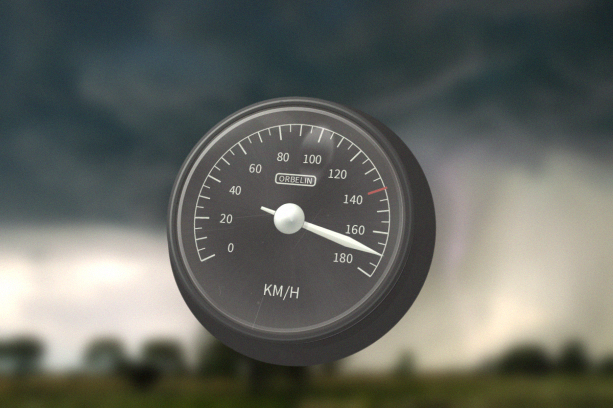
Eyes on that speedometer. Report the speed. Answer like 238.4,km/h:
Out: 170,km/h
